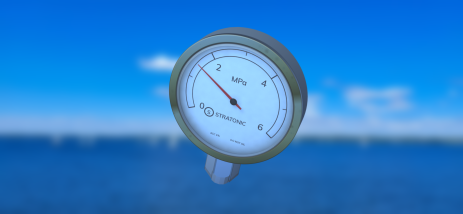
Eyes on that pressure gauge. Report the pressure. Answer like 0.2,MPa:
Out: 1.5,MPa
